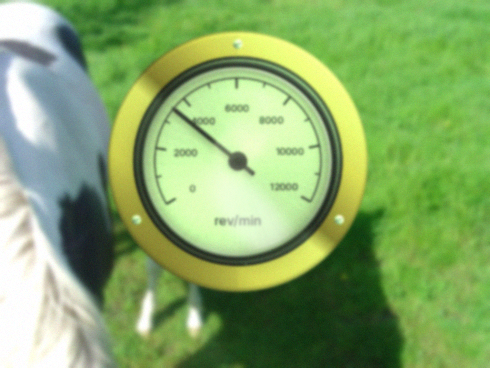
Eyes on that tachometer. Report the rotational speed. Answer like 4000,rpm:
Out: 3500,rpm
